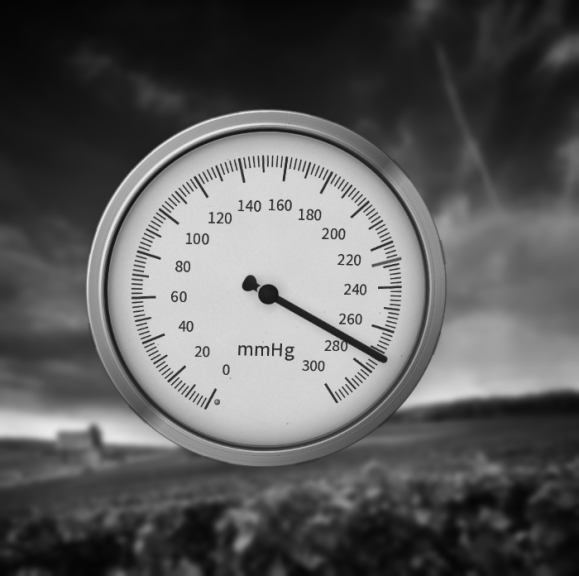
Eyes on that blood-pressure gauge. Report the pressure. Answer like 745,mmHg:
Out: 272,mmHg
